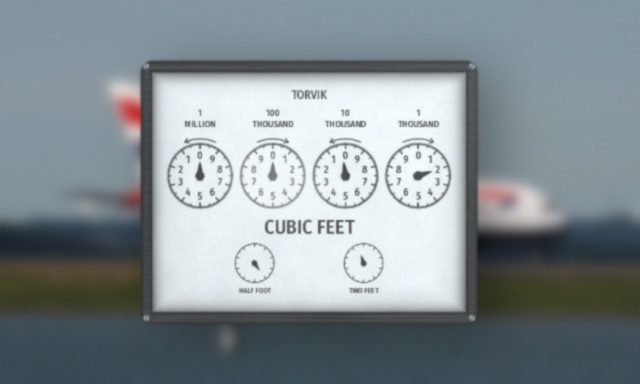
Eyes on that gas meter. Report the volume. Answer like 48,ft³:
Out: 200,ft³
